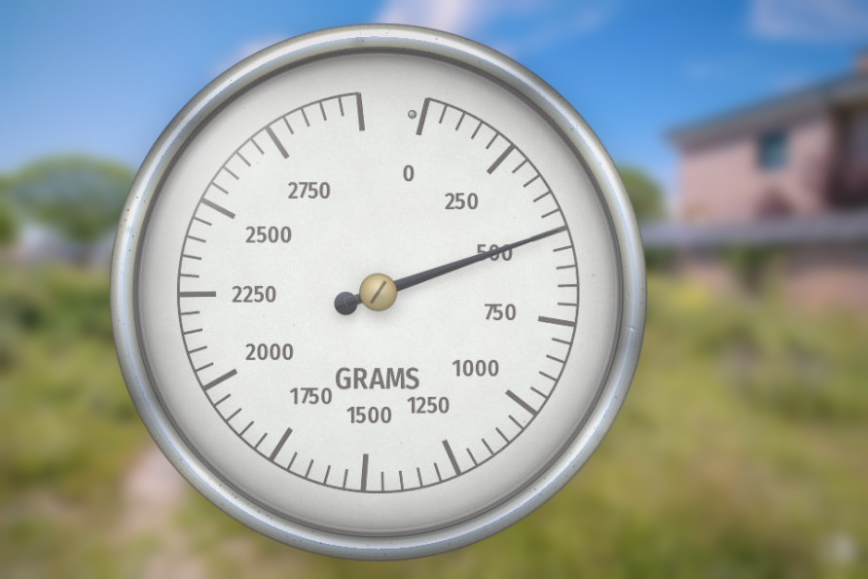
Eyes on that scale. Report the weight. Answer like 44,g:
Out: 500,g
